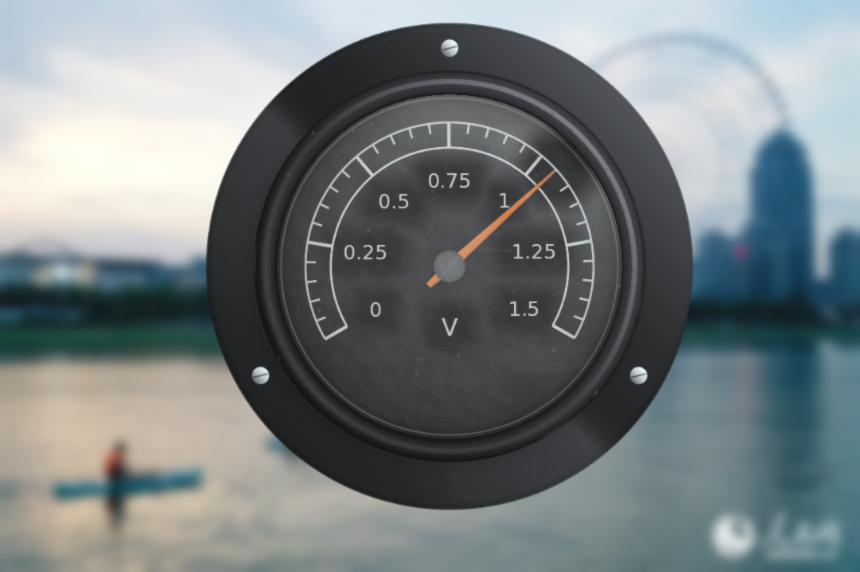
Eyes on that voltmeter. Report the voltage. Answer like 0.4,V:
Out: 1.05,V
